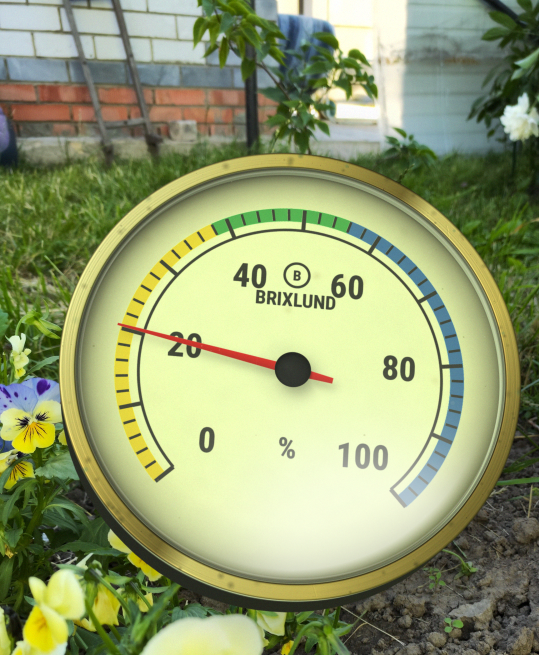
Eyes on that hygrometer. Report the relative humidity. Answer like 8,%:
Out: 20,%
